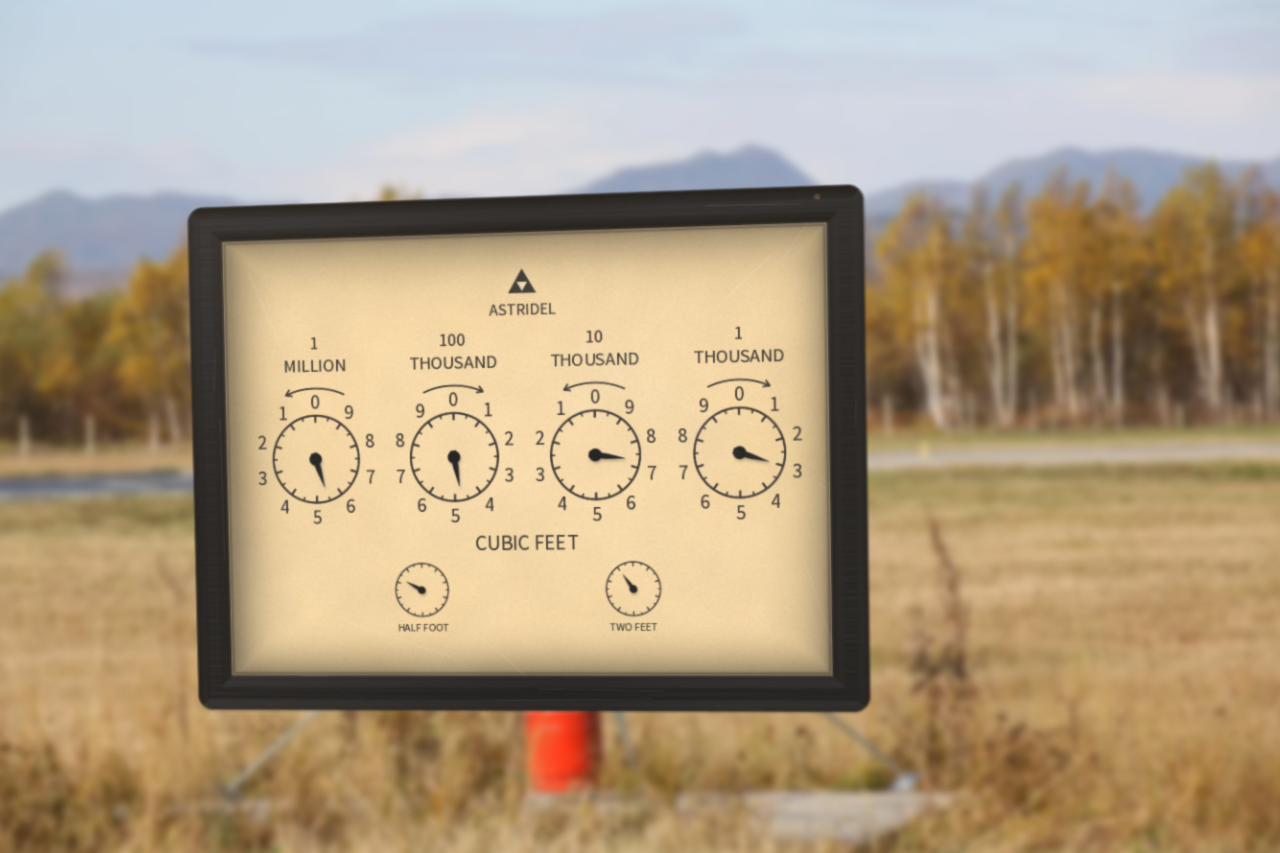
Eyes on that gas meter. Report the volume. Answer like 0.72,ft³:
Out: 547300,ft³
